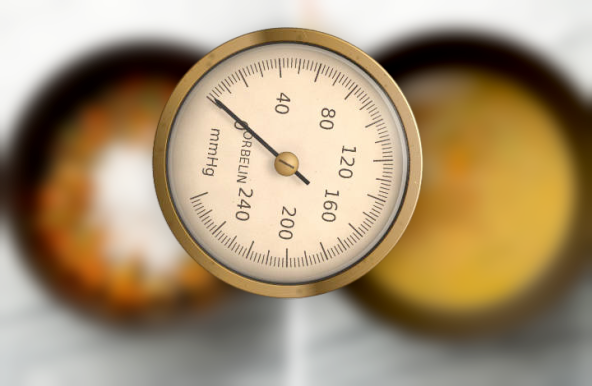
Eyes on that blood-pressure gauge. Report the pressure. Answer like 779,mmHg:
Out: 2,mmHg
